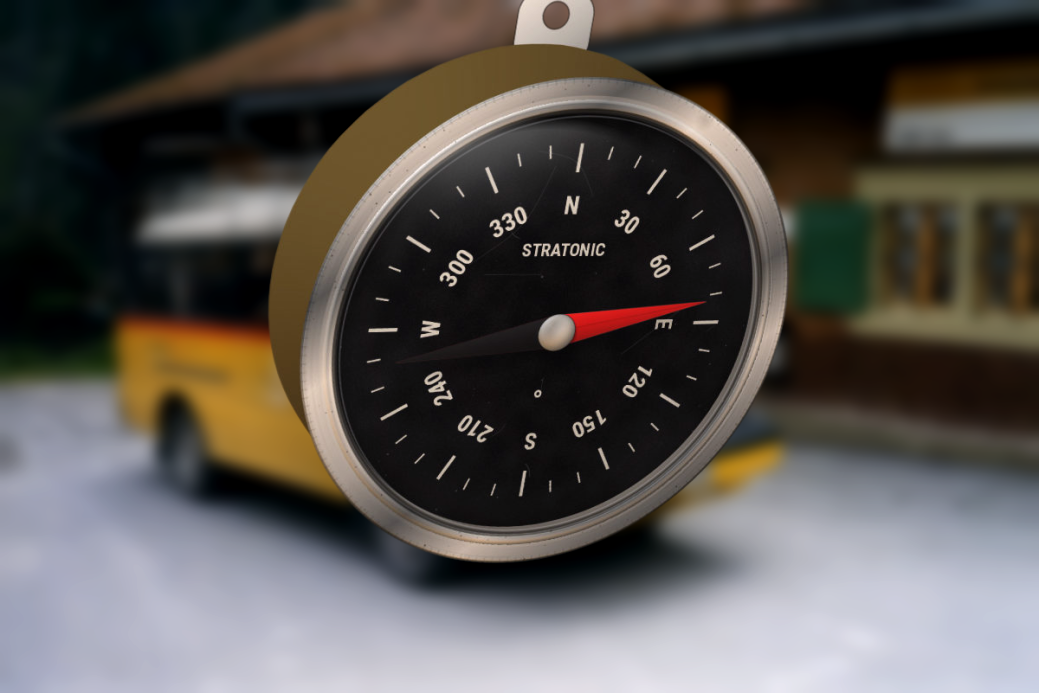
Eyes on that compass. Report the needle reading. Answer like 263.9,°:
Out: 80,°
